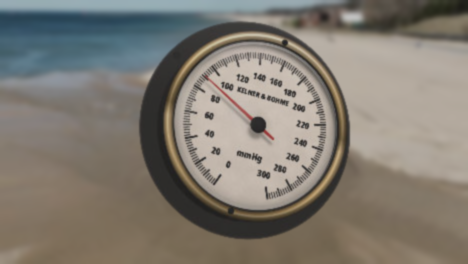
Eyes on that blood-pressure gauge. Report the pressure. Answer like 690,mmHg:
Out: 90,mmHg
